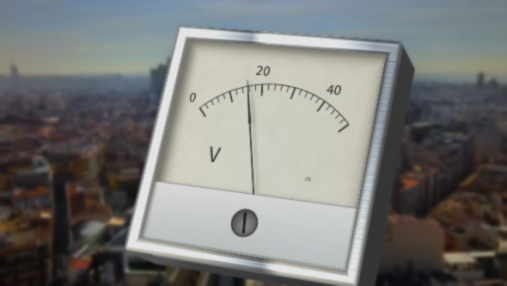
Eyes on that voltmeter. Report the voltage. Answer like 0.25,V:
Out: 16,V
